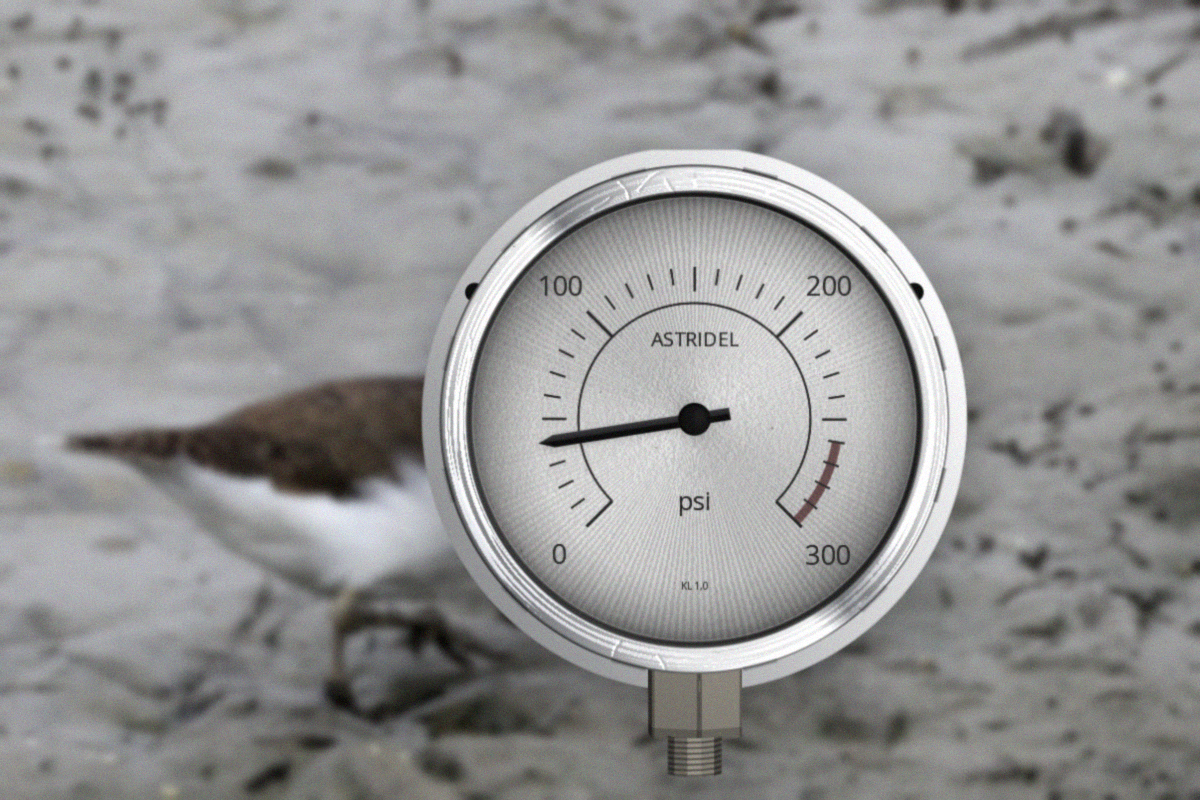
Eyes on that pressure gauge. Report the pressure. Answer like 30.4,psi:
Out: 40,psi
